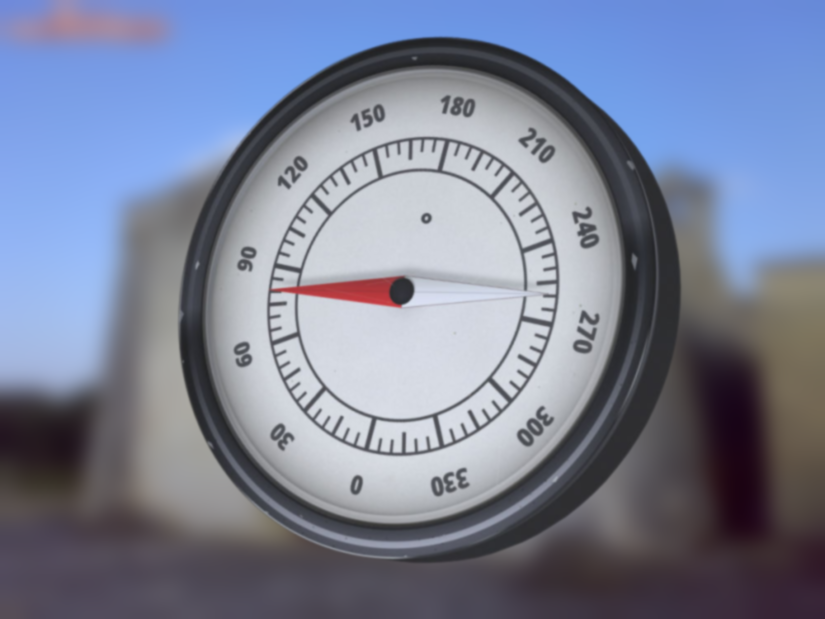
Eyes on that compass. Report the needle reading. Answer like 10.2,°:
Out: 80,°
